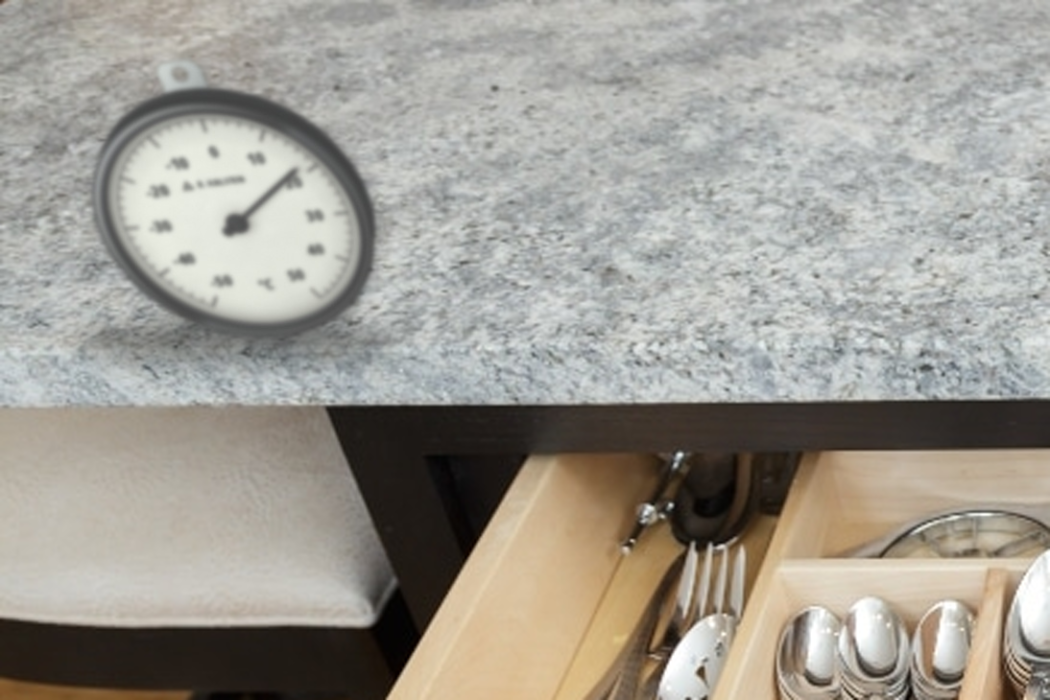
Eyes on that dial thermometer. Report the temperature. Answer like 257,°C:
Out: 18,°C
